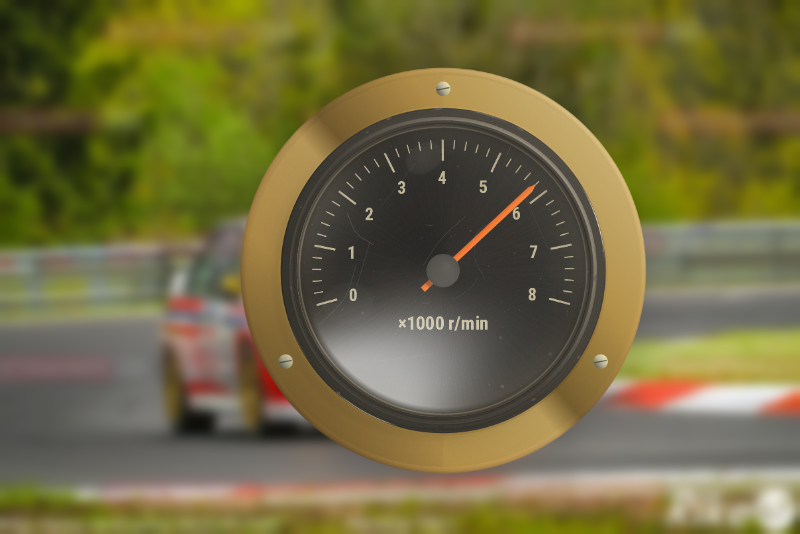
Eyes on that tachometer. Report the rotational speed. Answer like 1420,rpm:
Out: 5800,rpm
